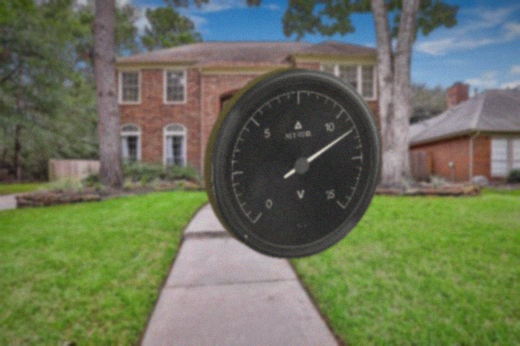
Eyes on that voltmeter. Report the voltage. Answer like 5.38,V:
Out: 11,V
